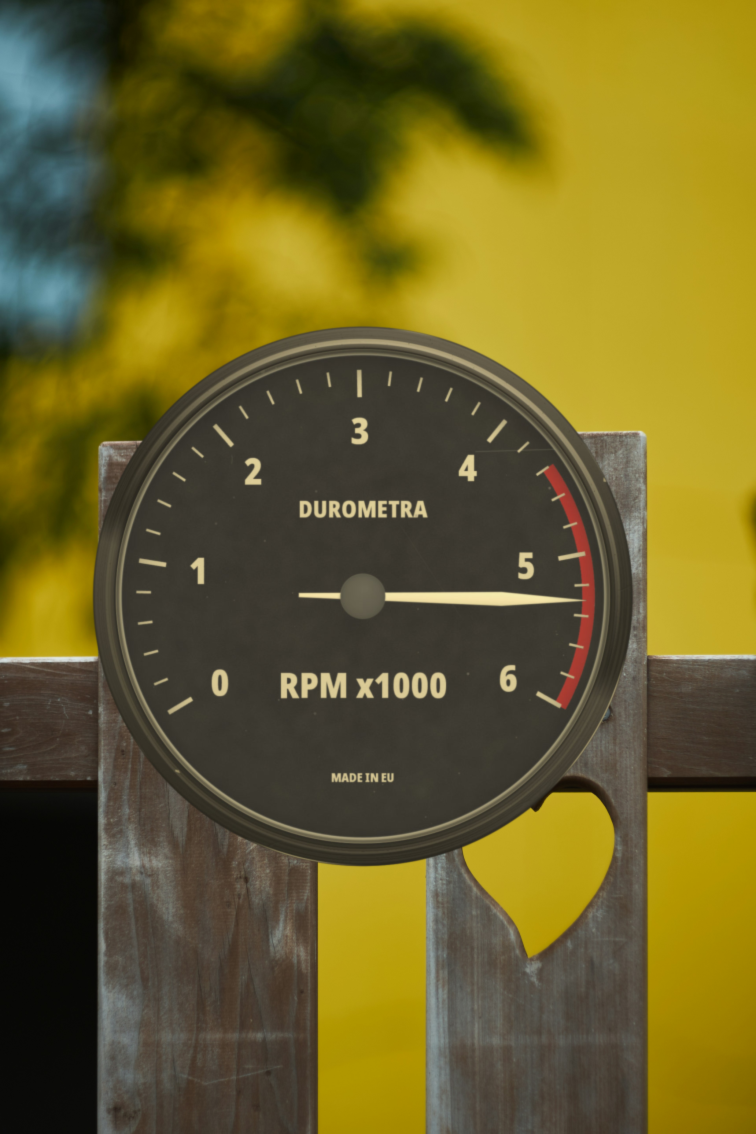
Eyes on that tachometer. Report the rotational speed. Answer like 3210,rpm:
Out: 5300,rpm
